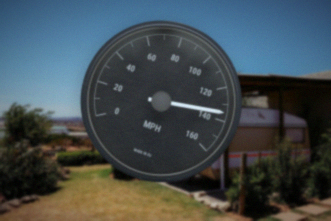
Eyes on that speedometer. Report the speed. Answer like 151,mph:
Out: 135,mph
